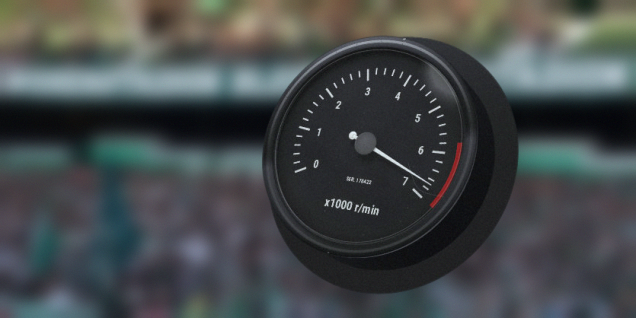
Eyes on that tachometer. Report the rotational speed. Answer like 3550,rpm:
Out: 6700,rpm
